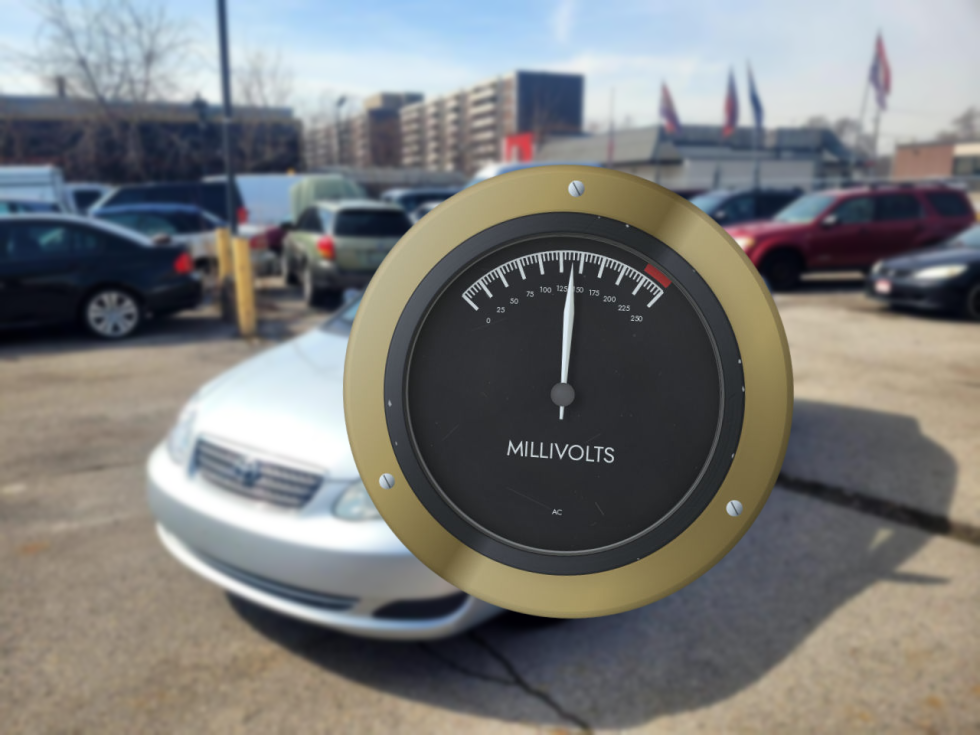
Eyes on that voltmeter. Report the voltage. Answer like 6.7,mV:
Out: 140,mV
